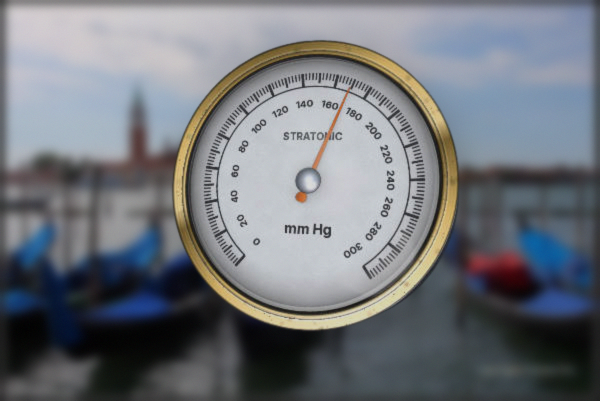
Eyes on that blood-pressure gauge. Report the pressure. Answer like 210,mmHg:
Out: 170,mmHg
